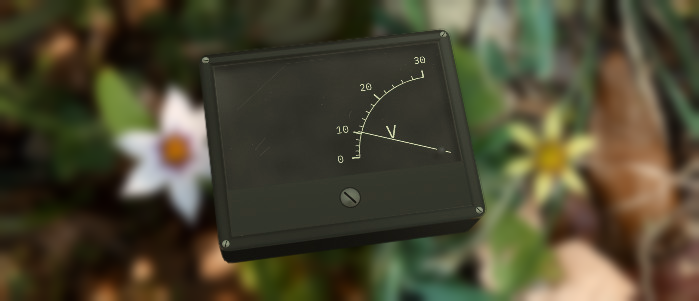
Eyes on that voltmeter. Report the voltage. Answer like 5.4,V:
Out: 10,V
